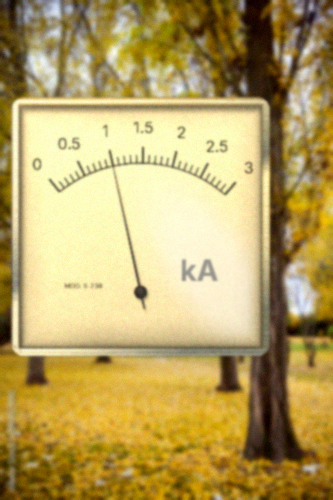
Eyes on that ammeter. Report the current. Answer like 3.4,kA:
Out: 1,kA
